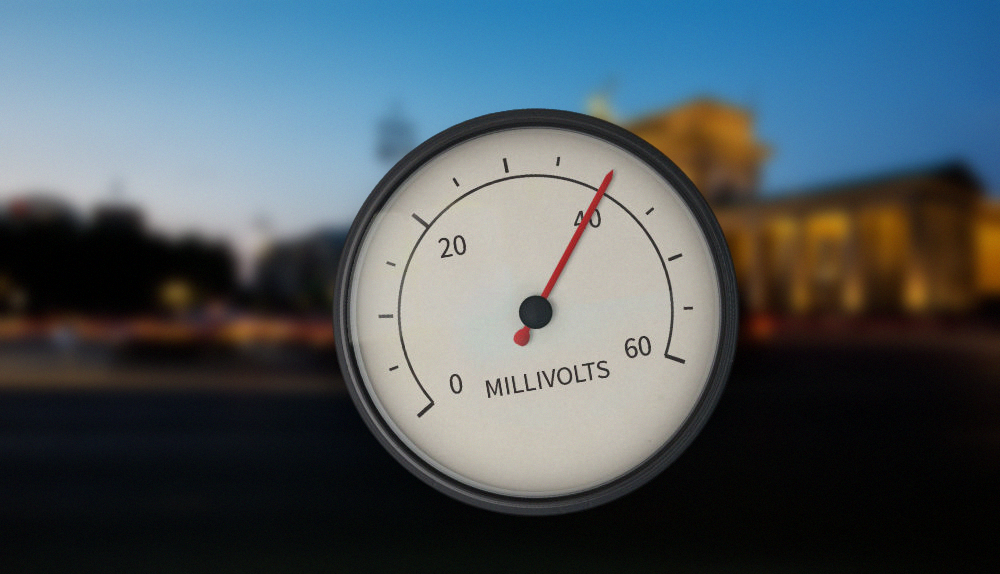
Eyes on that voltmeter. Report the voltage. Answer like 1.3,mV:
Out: 40,mV
